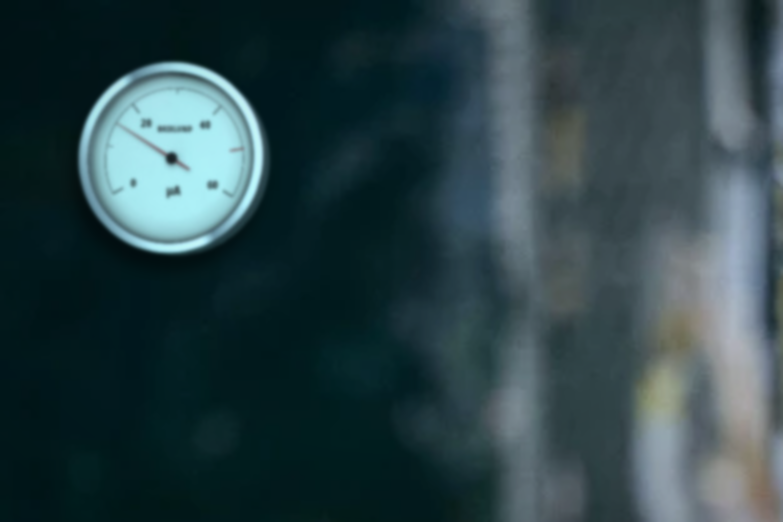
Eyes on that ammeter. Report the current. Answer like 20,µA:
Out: 15,µA
